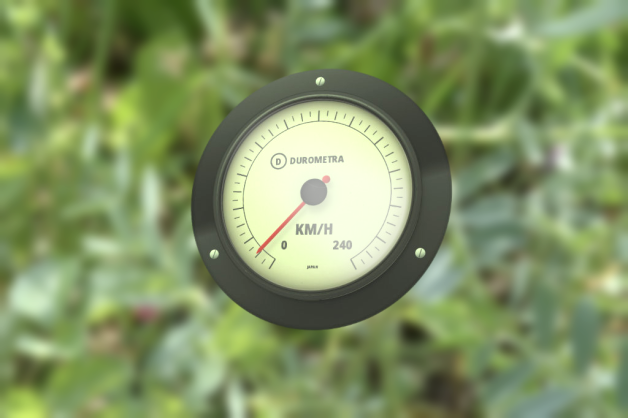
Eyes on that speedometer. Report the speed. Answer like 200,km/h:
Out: 10,km/h
